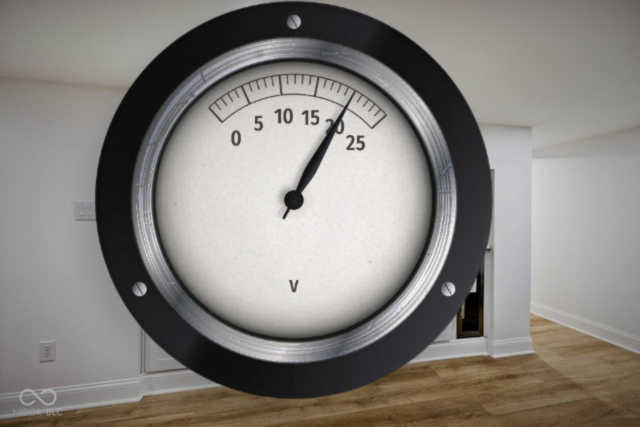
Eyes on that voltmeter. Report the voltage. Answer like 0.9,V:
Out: 20,V
